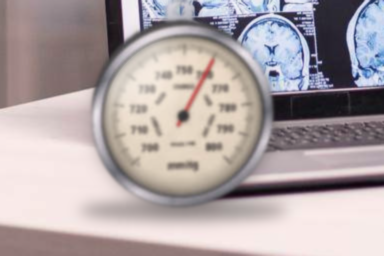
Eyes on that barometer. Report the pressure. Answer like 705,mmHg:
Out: 760,mmHg
